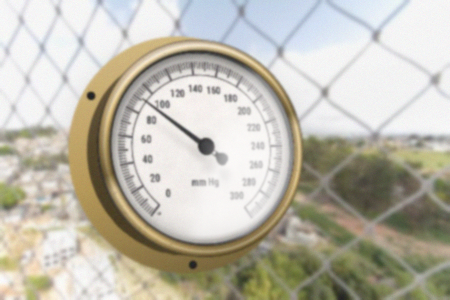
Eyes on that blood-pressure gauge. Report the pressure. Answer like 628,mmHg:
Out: 90,mmHg
